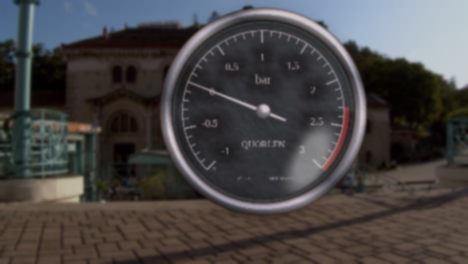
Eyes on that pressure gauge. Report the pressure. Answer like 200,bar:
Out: 0,bar
